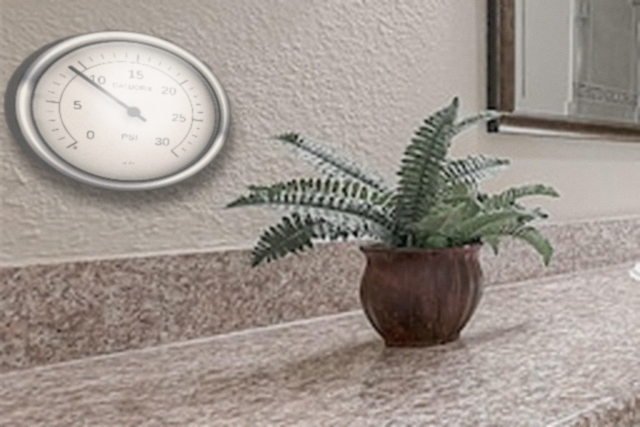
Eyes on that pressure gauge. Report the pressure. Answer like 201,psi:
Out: 9,psi
